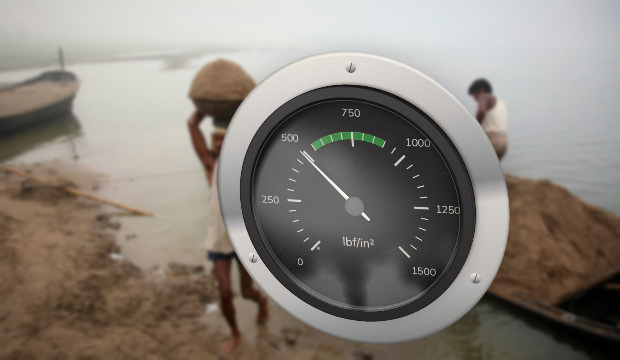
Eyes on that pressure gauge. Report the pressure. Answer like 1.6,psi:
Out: 500,psi
